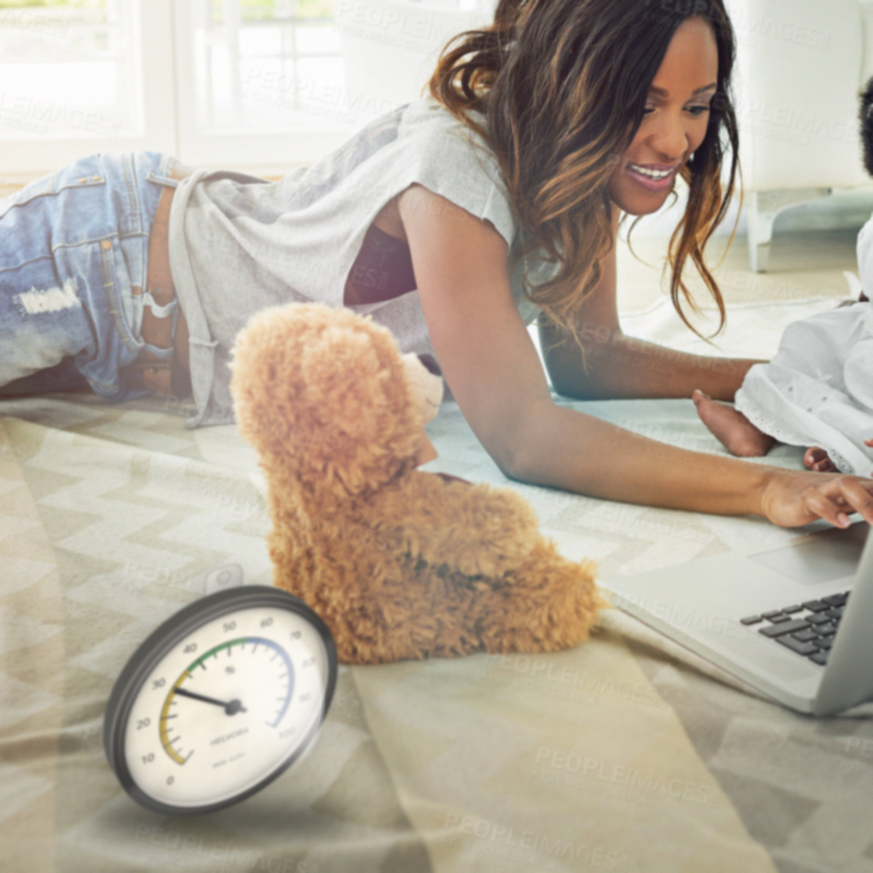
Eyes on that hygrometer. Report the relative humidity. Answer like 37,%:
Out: 30,%
